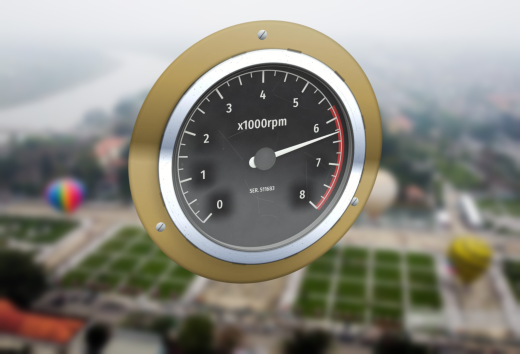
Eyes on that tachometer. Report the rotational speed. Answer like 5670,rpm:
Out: 6250,rpm
